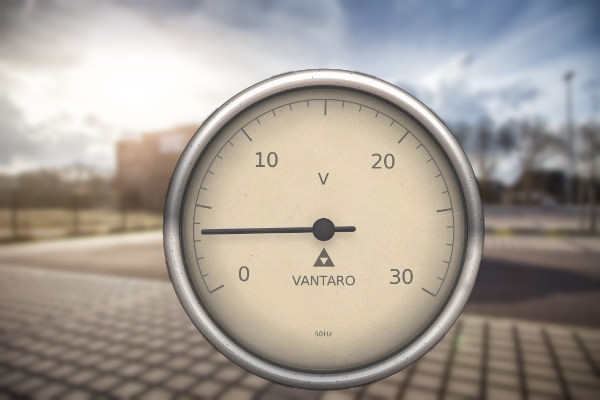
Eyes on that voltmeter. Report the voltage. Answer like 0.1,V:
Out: 3.5,V
